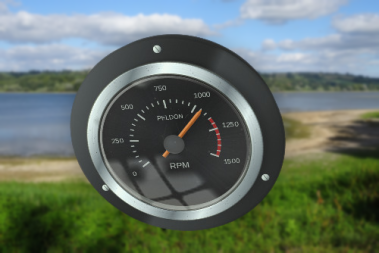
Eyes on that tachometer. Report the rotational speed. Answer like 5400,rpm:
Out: 1050,rpm
